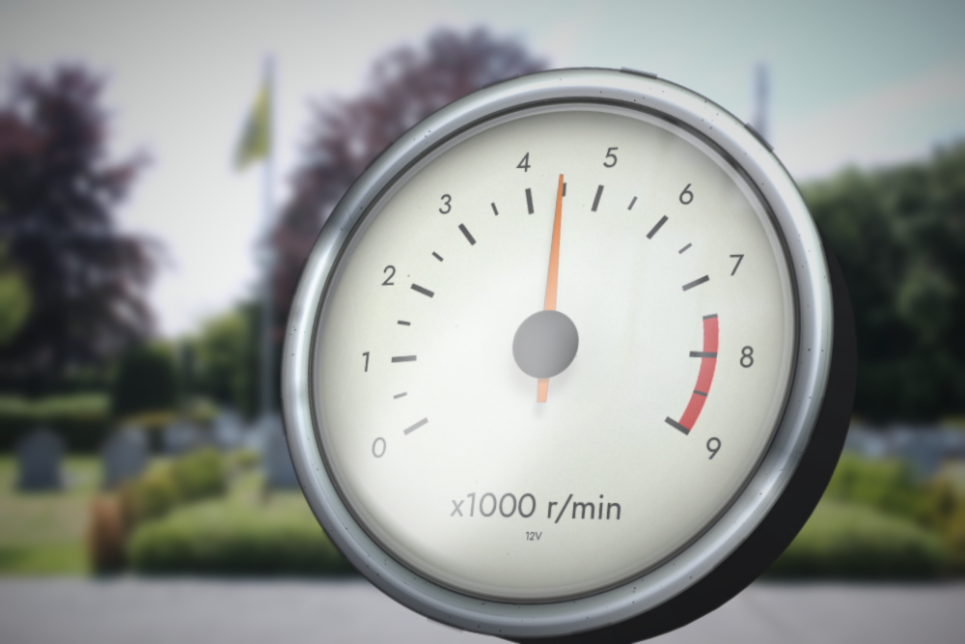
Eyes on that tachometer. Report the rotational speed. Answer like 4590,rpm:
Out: 4500,rpm
